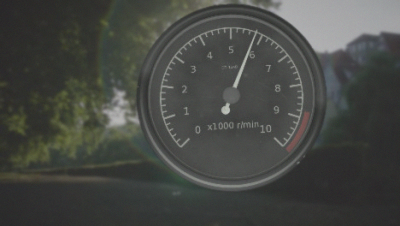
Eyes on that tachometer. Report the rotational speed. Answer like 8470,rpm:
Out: 5800,rpm
